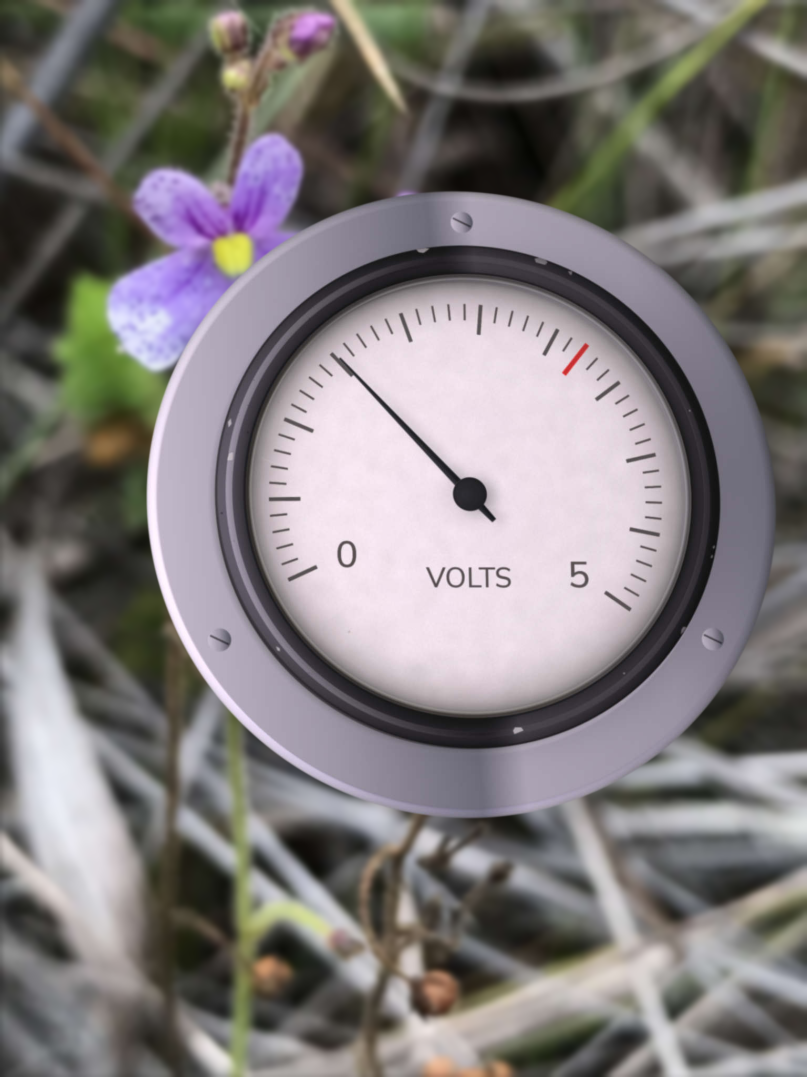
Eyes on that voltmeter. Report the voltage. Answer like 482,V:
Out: 1.5,V
